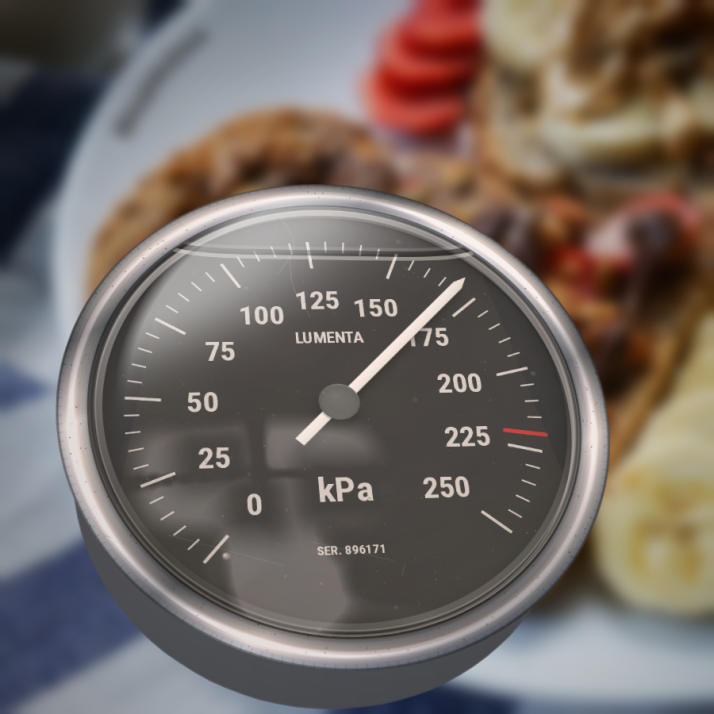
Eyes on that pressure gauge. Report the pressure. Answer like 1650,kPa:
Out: 170,kPa
